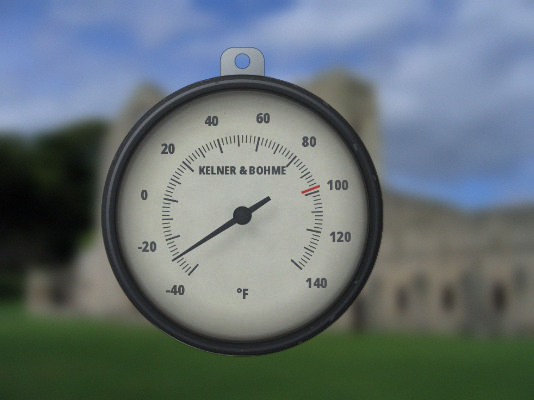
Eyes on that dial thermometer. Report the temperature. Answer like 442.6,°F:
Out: -30,°F
